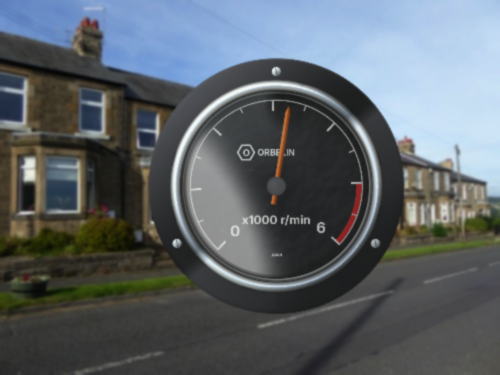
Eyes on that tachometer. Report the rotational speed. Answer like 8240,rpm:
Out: 3250,rpm
